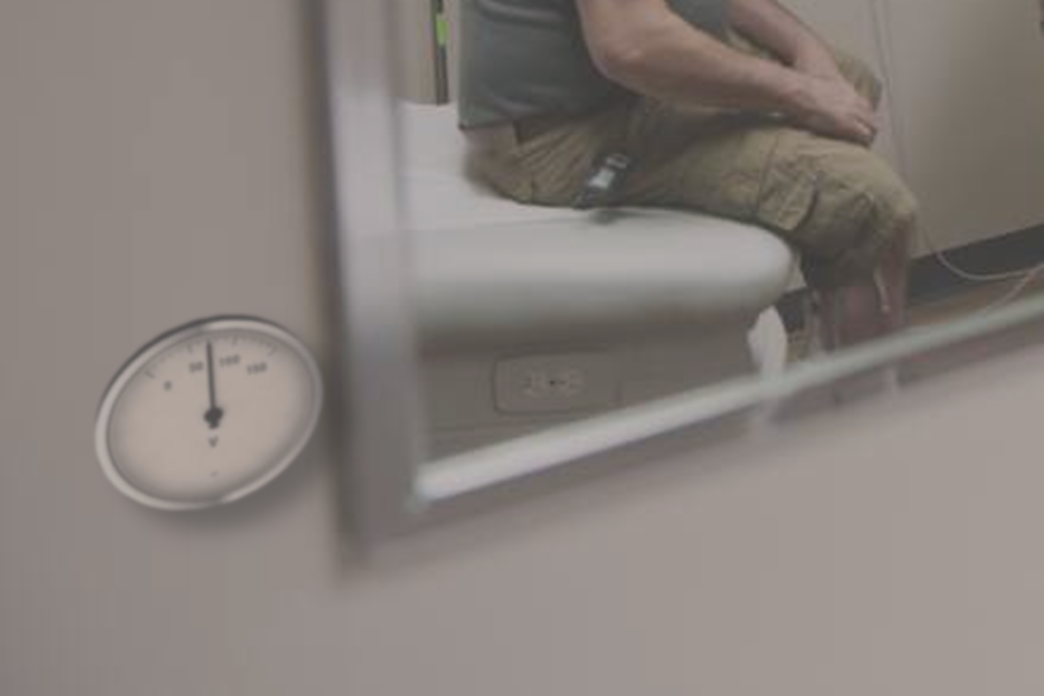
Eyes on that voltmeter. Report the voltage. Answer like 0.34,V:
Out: 70,V
